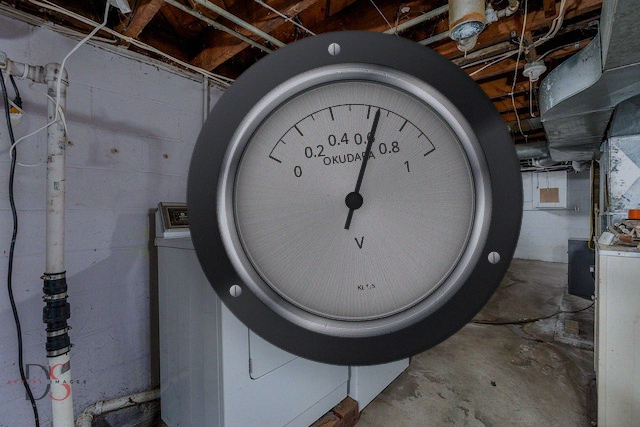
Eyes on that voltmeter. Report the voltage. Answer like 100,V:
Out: 0.65,V
